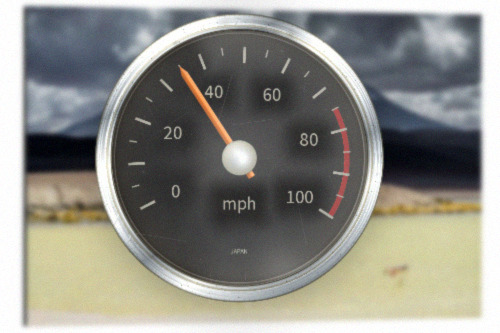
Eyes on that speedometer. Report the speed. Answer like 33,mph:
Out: 35,mph
